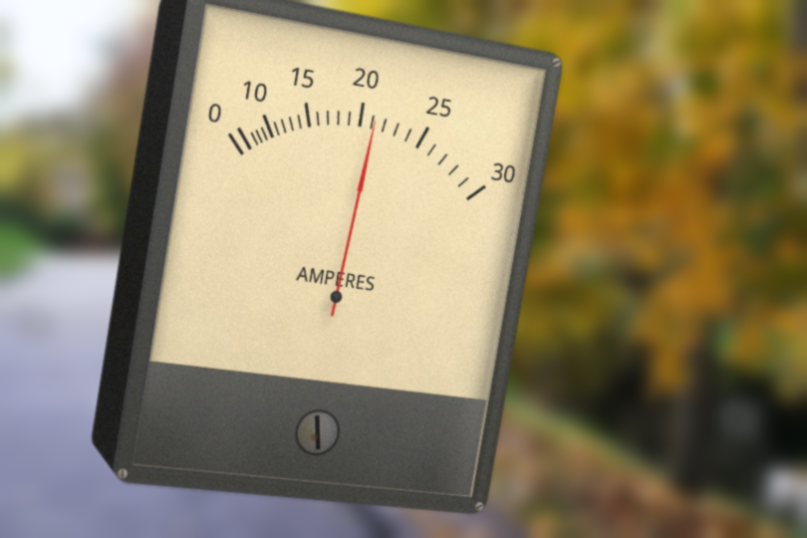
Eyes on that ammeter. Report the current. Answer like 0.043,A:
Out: 21,A
